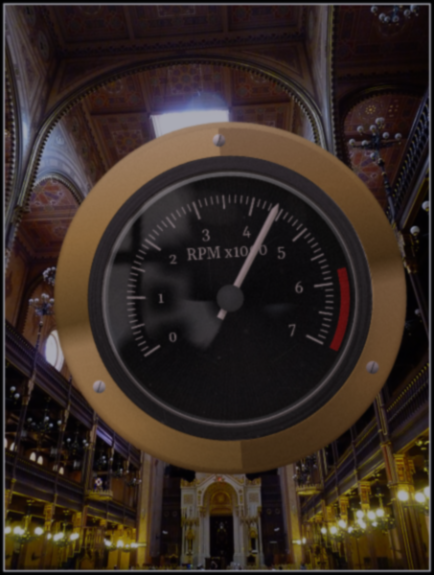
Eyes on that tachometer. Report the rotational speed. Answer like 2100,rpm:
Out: 4400,rpm
